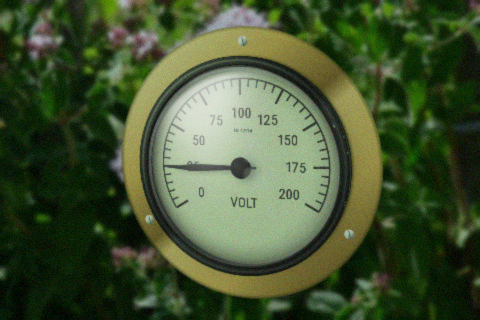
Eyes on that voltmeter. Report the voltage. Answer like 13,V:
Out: 25,V
